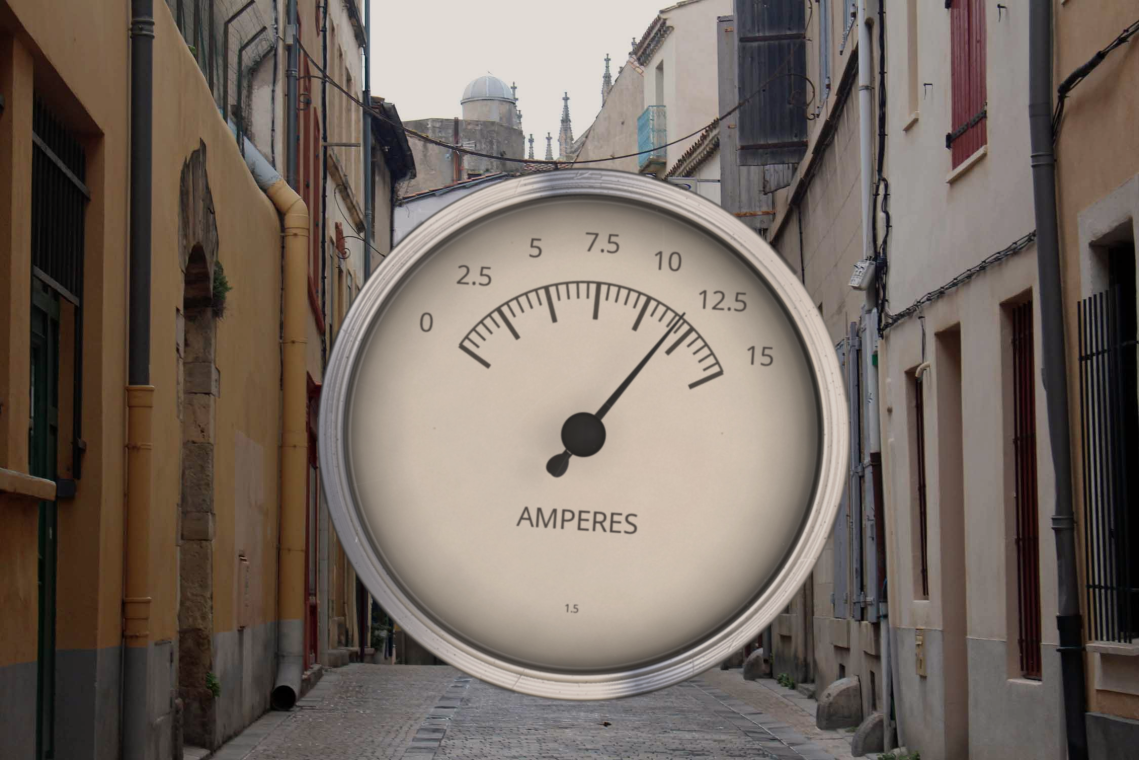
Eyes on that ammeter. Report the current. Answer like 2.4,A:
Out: 11.75,A
